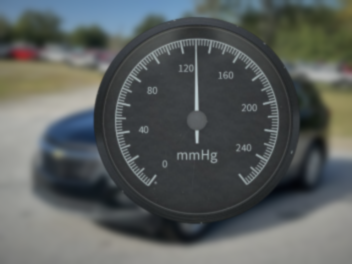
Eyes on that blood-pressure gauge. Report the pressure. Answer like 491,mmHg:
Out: 130,mmHg
